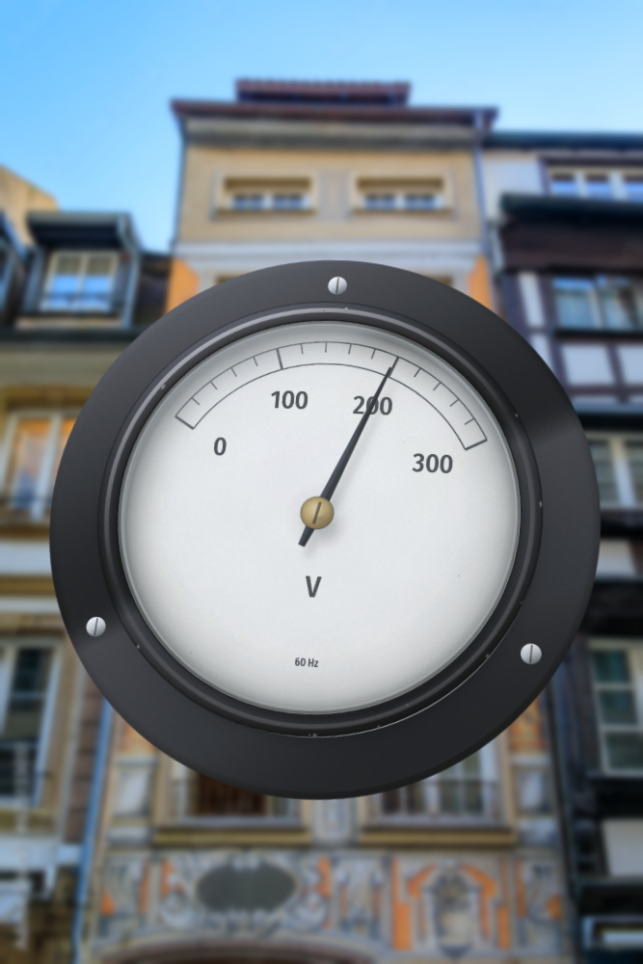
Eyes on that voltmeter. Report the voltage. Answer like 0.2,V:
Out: 200,V
